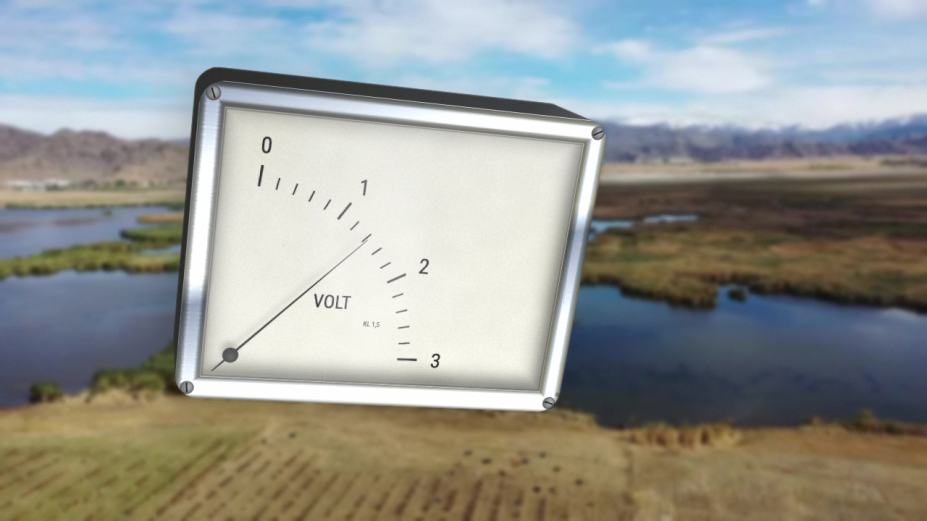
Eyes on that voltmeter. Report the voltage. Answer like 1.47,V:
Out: 1.4,V
